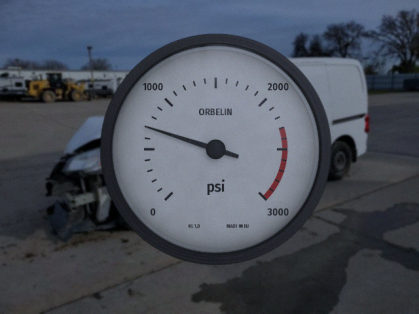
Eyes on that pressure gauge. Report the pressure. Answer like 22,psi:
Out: 700,psi
